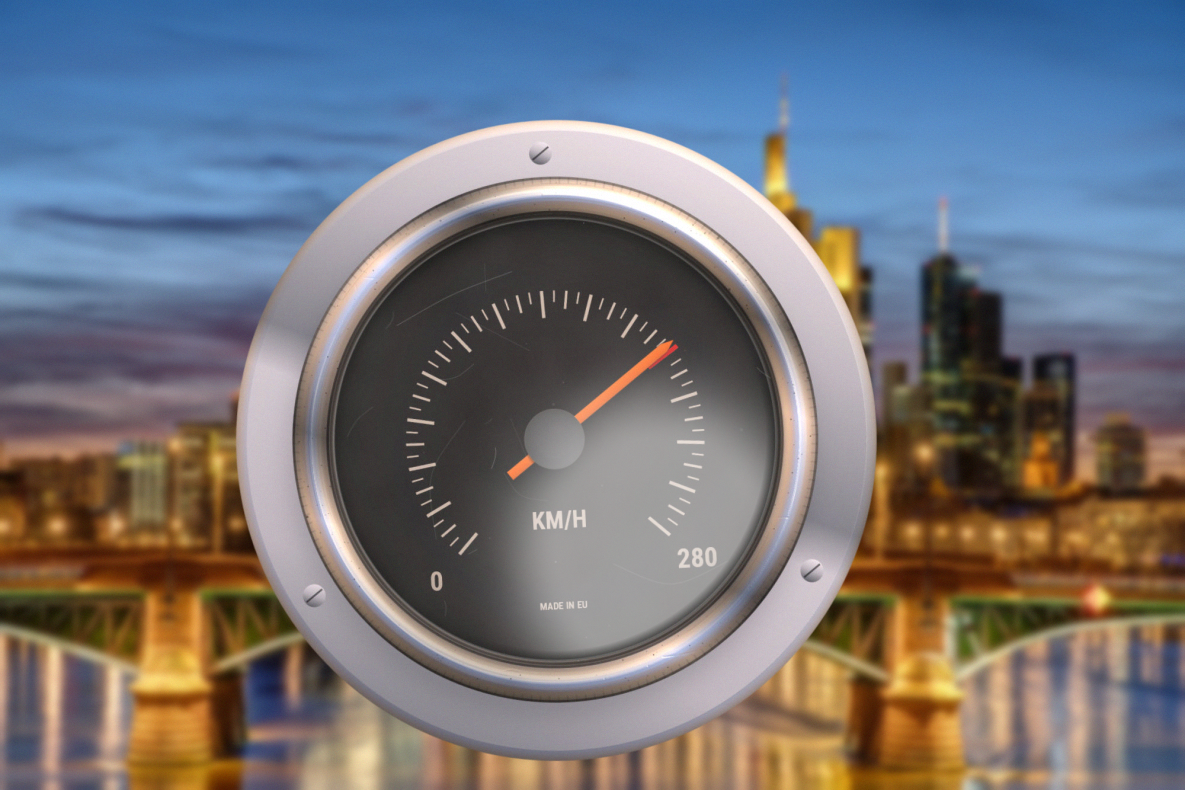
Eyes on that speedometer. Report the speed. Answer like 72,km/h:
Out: 197.5,km/h
